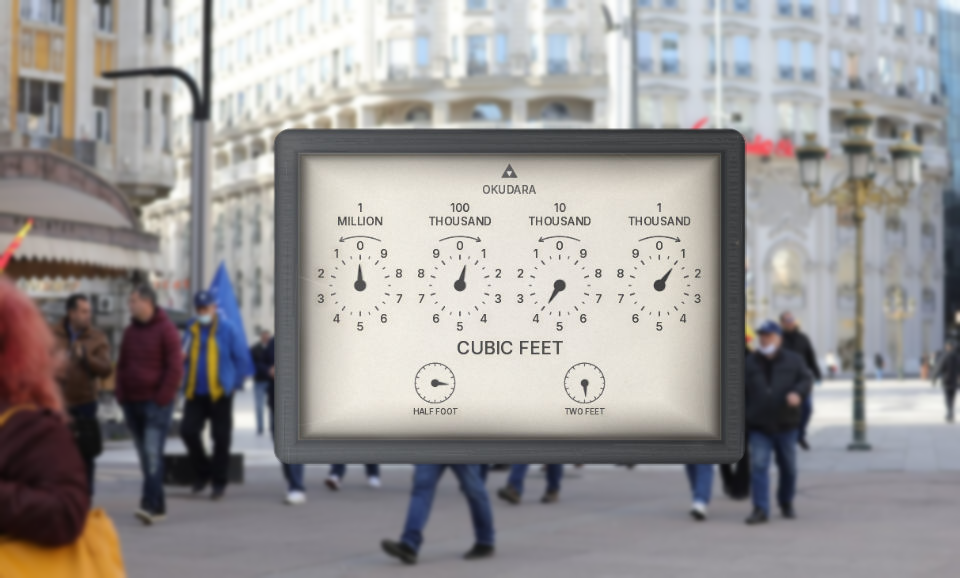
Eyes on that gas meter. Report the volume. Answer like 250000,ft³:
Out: 4100,ft³
